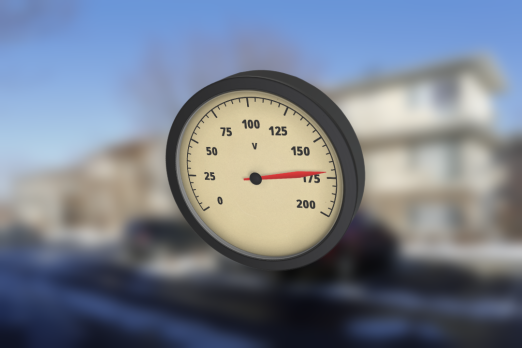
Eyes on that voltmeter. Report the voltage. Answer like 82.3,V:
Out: 170,V
